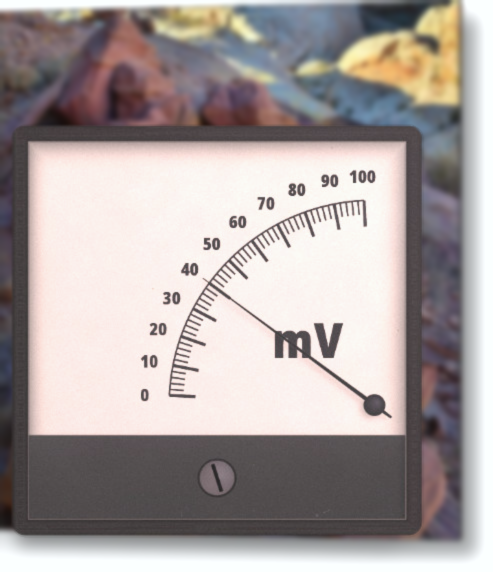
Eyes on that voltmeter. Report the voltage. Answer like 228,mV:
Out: 40,mV
